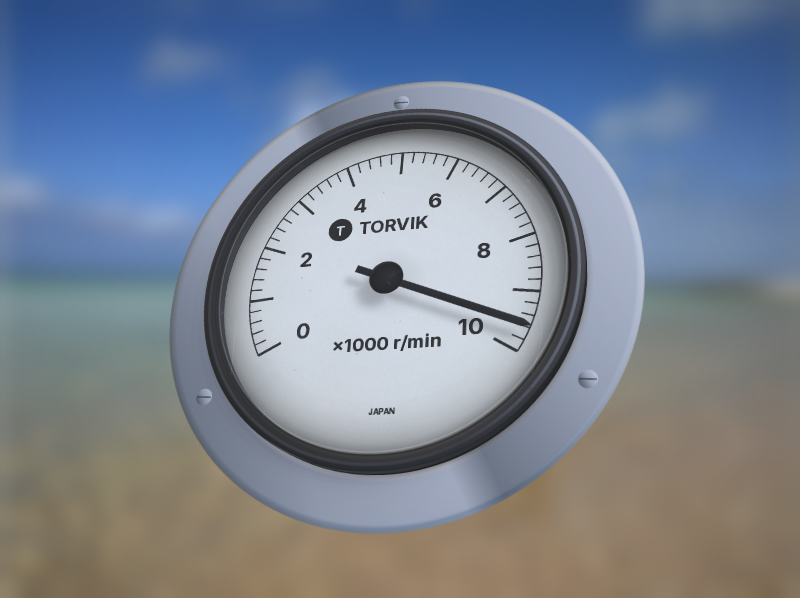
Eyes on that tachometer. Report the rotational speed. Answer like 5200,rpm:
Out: 9600,rpm
